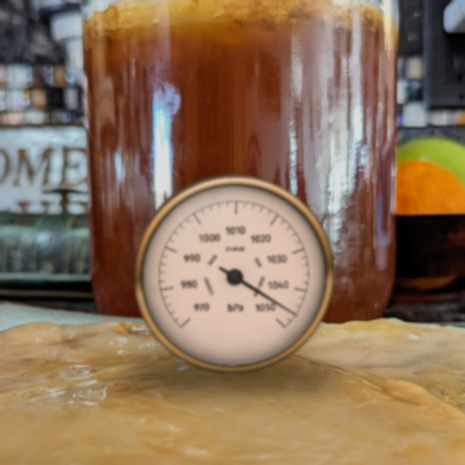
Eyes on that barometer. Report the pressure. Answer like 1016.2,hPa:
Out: 1046,hPa
